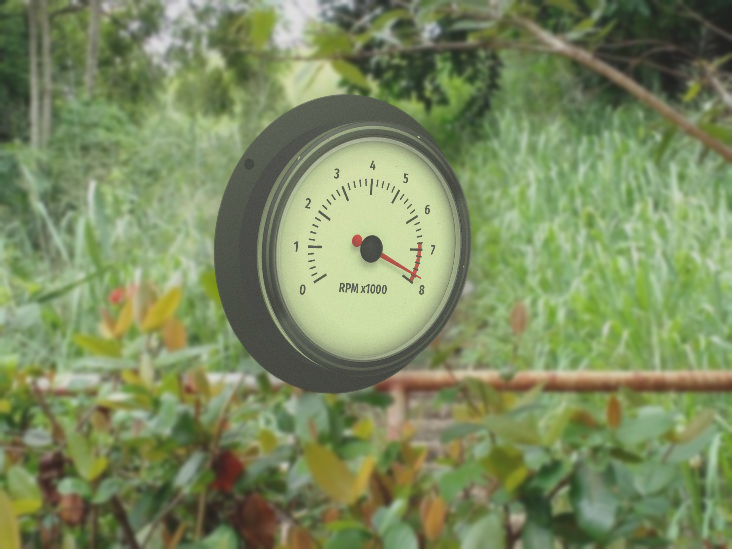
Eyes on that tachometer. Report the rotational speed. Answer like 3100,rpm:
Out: 7800,rpm
